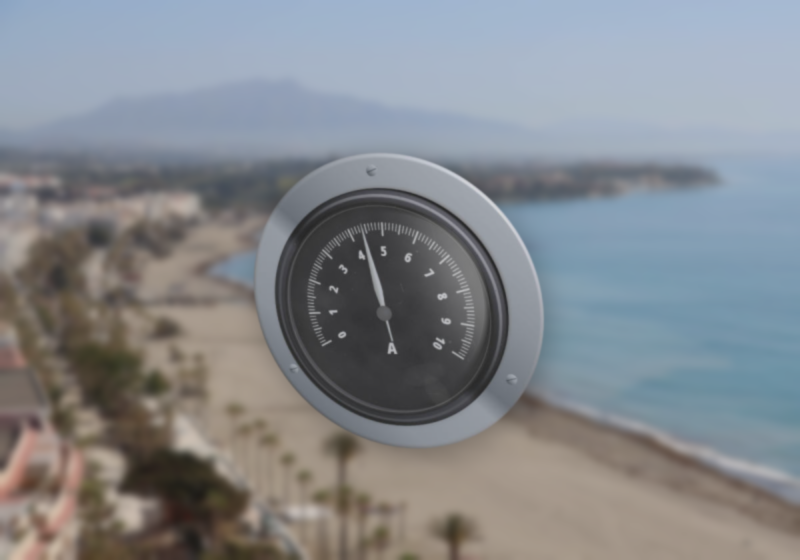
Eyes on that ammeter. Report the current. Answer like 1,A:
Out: 4.5,A
